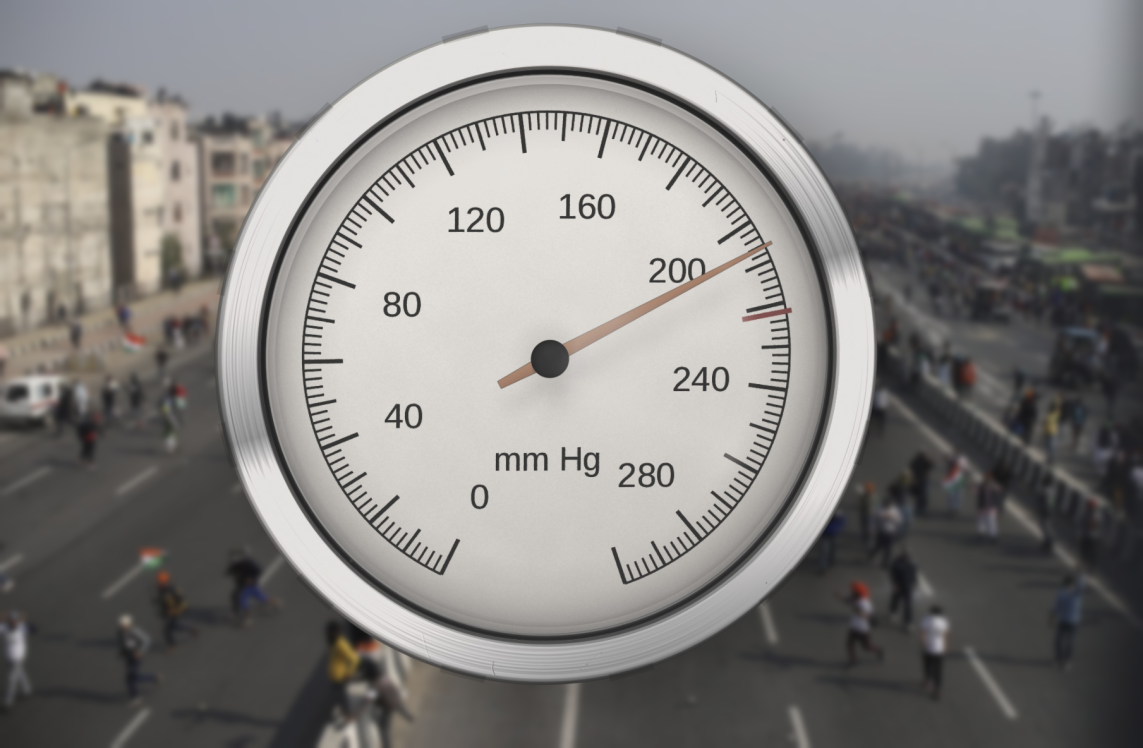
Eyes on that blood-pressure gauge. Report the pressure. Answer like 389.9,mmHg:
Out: 206,mmHg
